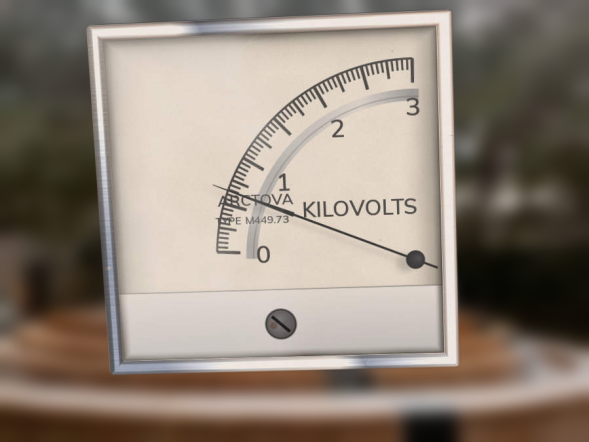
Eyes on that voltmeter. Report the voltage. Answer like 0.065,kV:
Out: 0.65,kV
